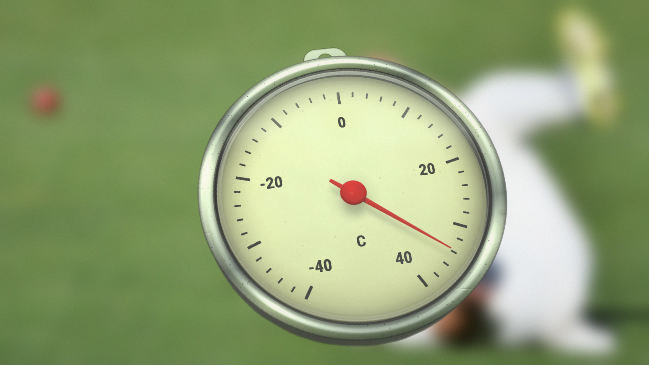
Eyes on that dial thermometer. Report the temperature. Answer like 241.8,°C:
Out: 34,°C
